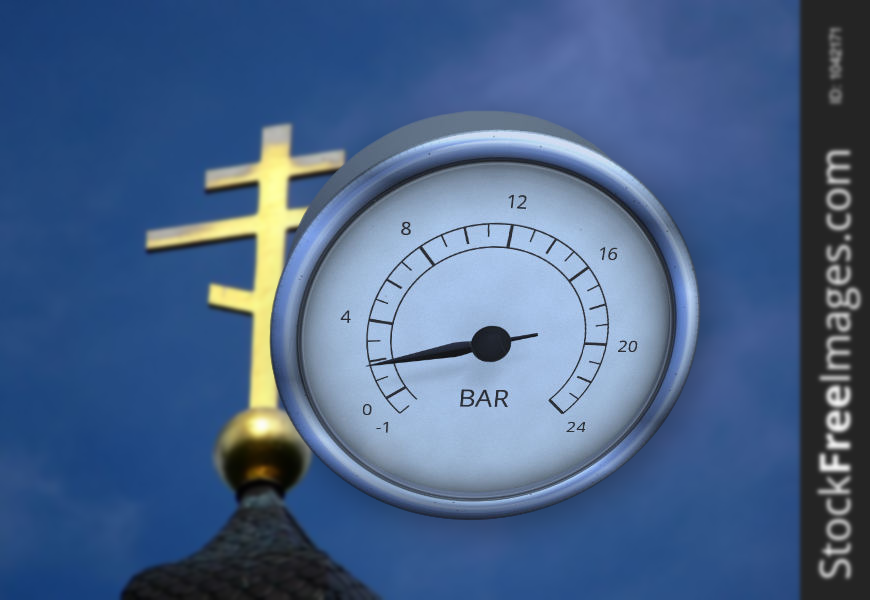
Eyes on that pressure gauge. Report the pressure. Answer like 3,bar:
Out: 2,bar
